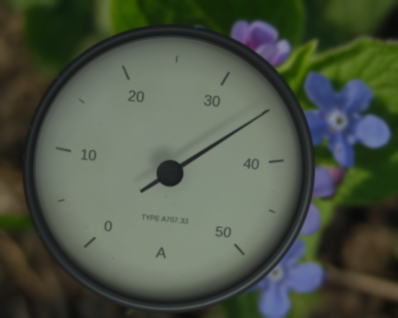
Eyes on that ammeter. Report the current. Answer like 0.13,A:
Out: 35,A
